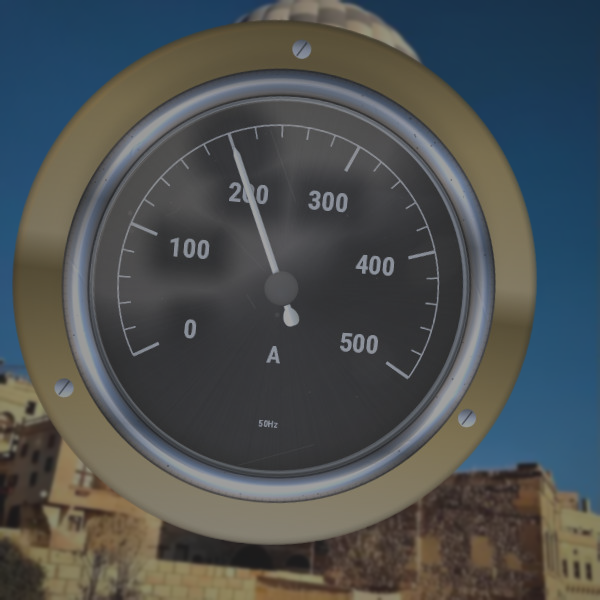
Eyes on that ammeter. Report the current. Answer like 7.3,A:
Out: 200,A
